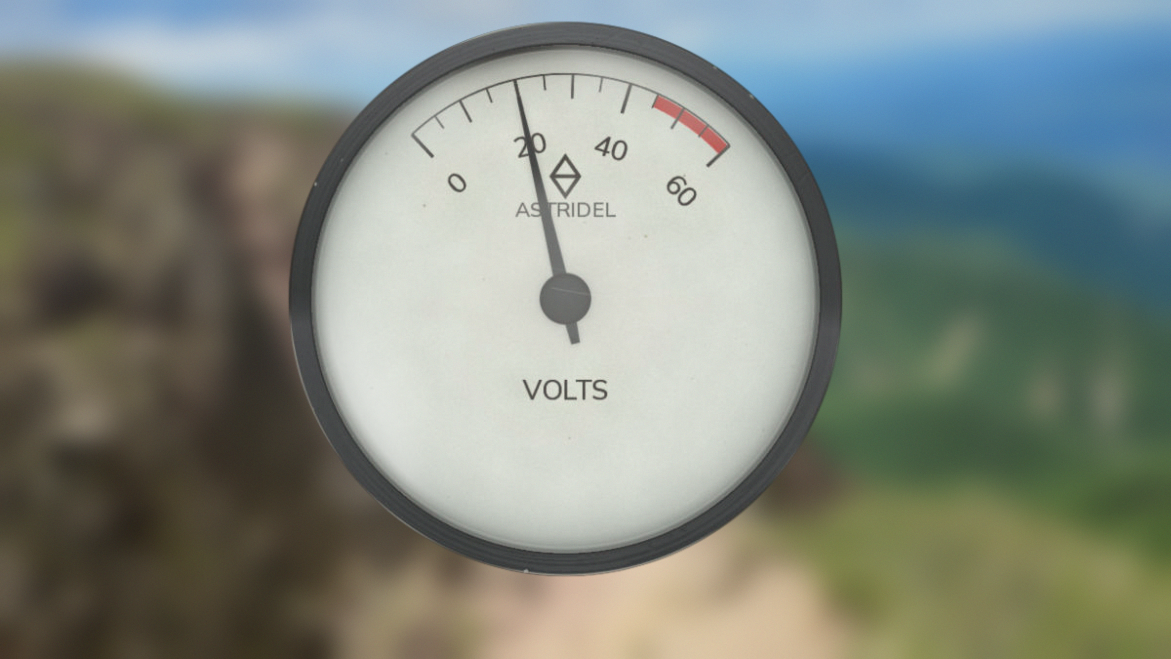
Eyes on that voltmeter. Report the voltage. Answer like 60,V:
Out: 20,V
